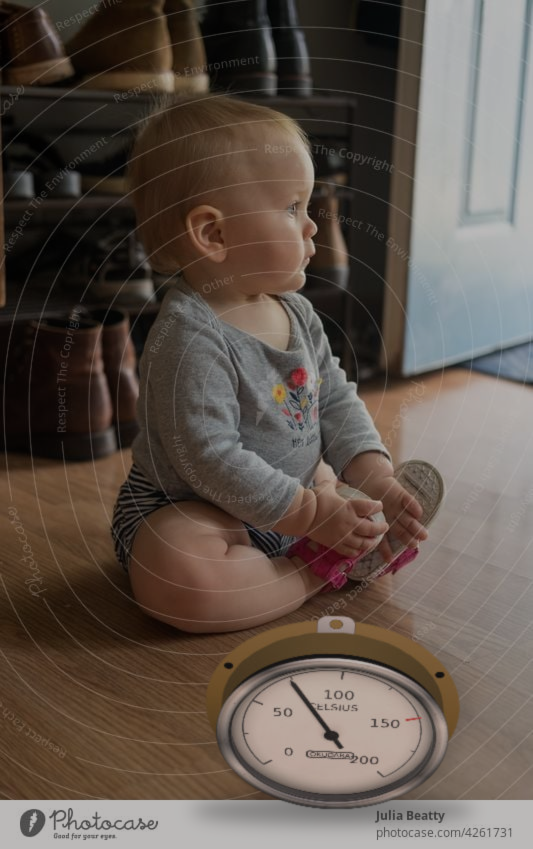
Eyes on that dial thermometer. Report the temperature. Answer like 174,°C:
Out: 75,°C
